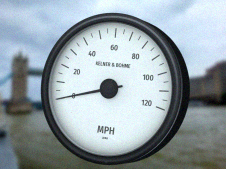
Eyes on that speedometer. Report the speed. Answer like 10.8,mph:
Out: 0,mph
